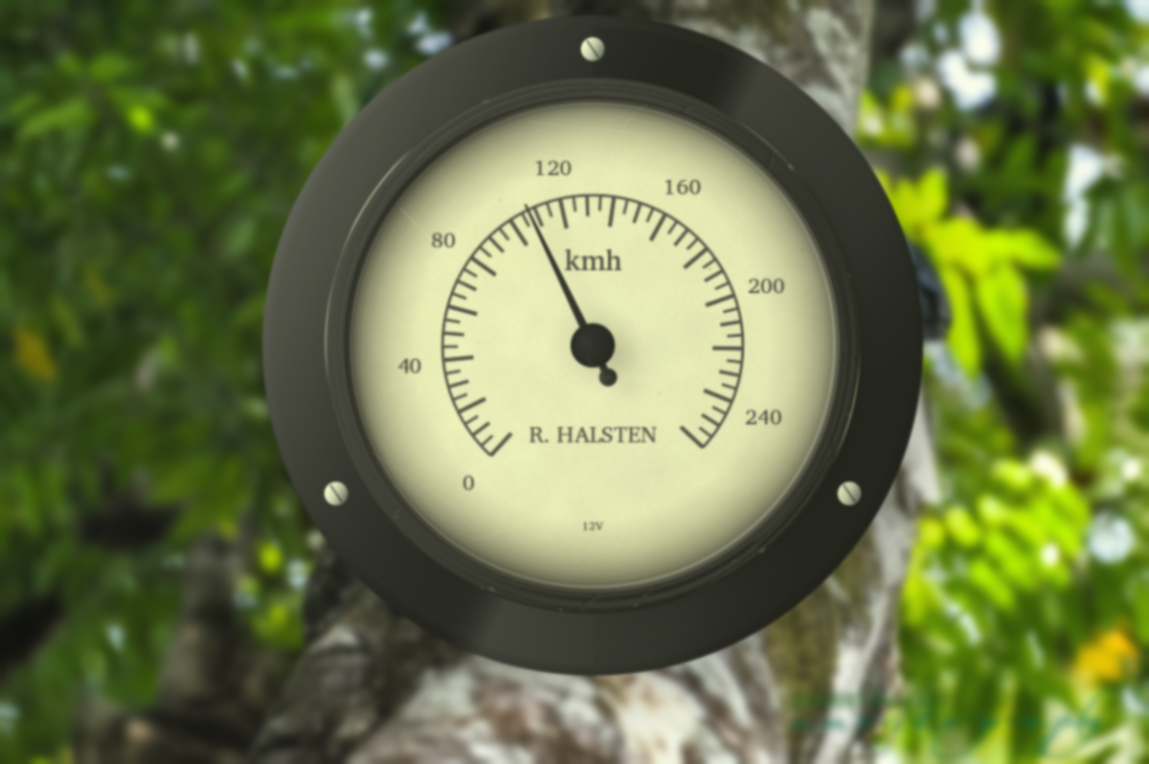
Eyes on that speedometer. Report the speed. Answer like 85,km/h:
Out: 107.5,km/h
